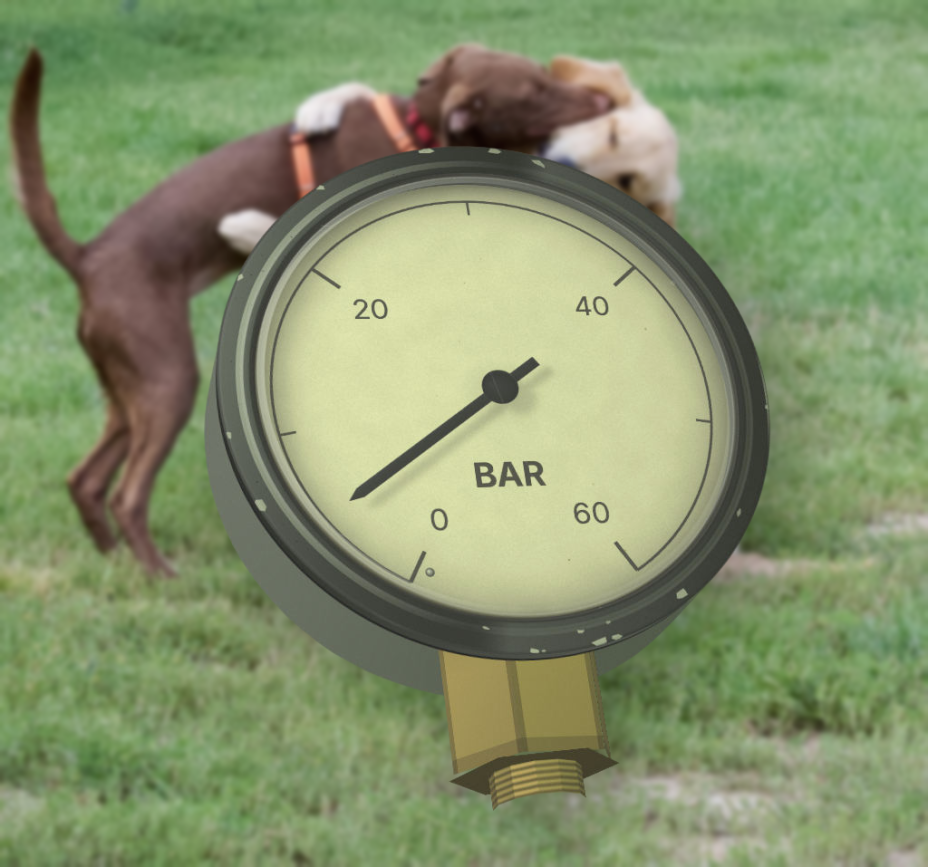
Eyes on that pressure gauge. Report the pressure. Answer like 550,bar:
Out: 5,bar
